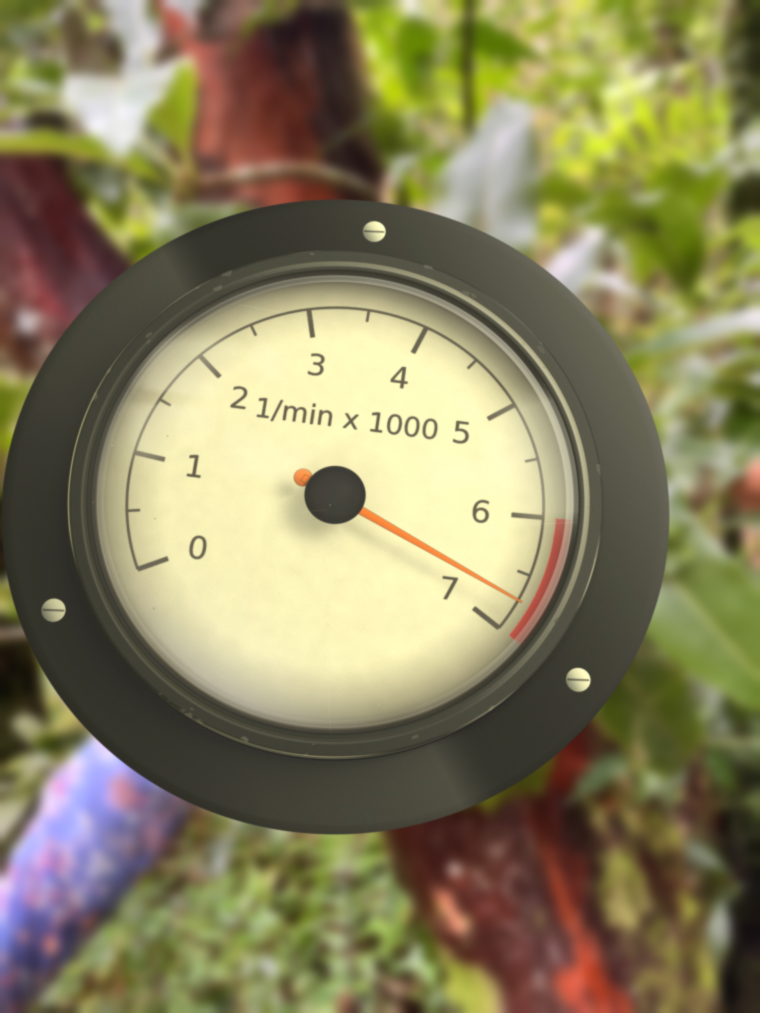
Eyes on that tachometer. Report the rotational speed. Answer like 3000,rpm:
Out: 6750,rpm
